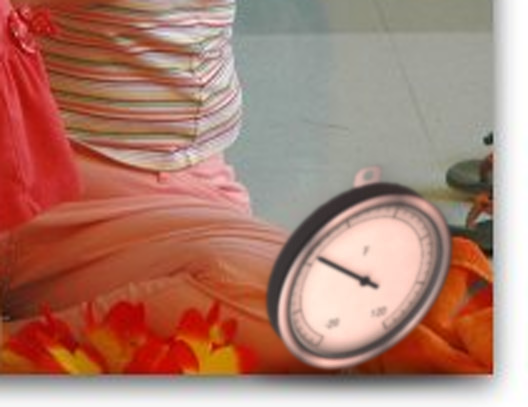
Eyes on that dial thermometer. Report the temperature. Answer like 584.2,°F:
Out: 24,°F
